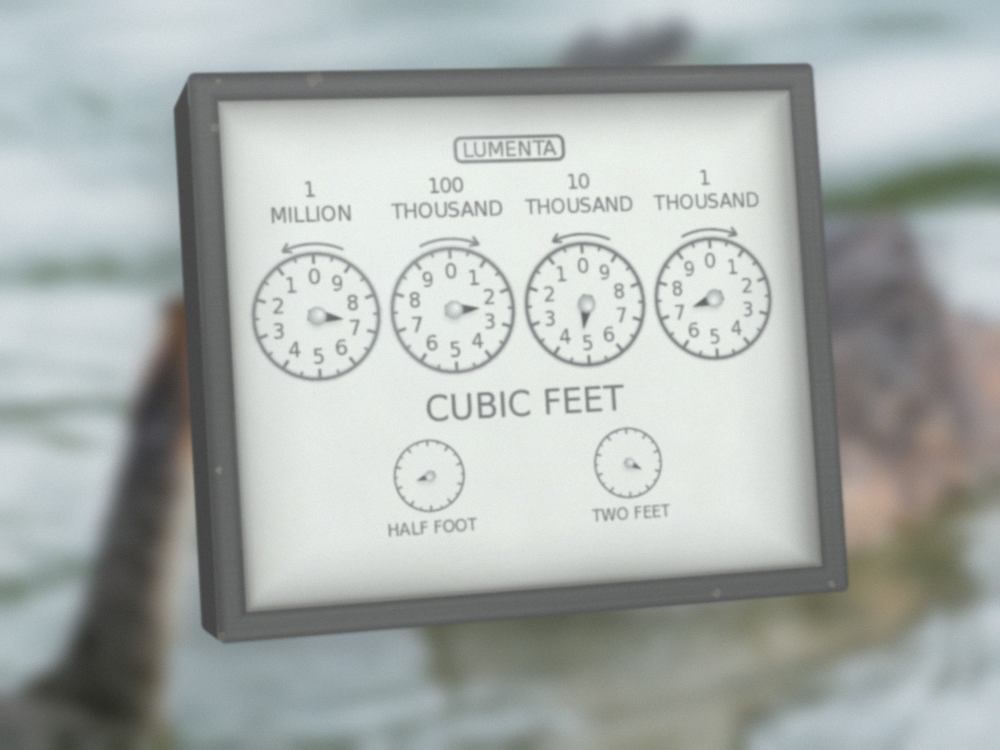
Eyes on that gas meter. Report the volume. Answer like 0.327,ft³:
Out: 724700,ft³
